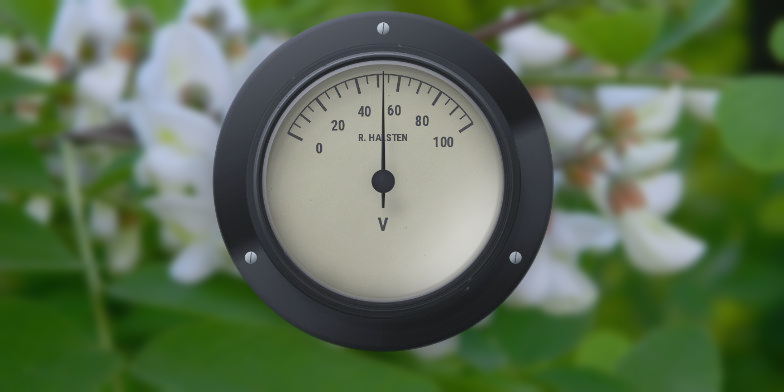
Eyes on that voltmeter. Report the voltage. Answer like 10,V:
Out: 52.5,V
